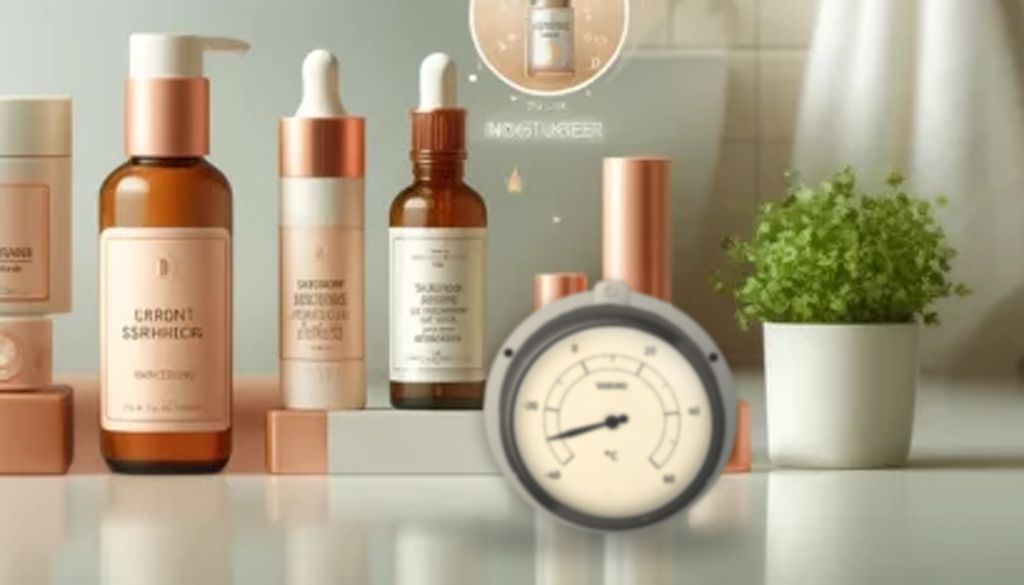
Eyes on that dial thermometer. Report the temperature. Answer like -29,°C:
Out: -30,°C
